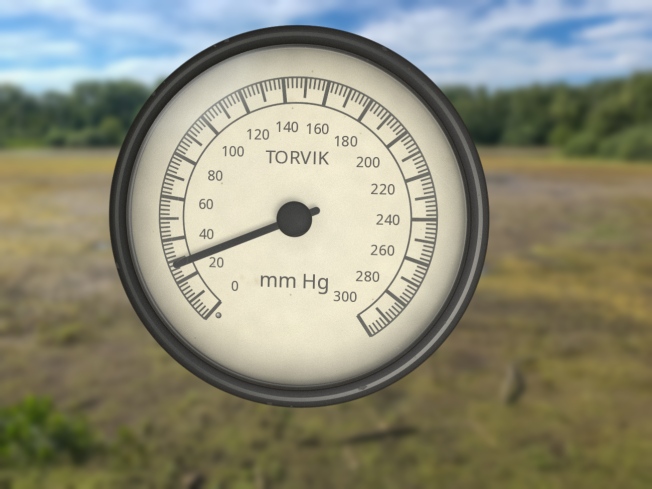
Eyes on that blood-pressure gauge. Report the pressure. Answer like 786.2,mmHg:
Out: 28,mmHg
